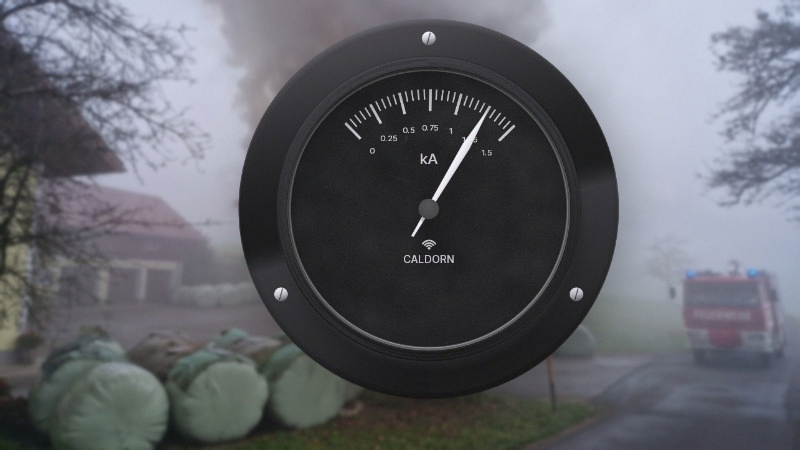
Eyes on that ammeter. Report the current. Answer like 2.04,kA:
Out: 1.25,kA
